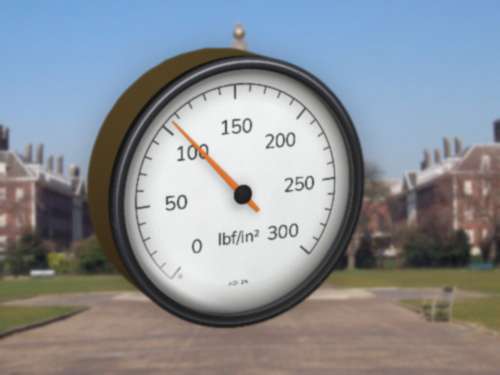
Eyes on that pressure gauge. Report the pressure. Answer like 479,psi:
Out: 105,psi
